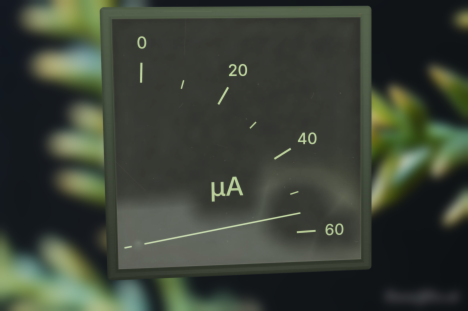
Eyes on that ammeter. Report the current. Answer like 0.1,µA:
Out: 55,µA
